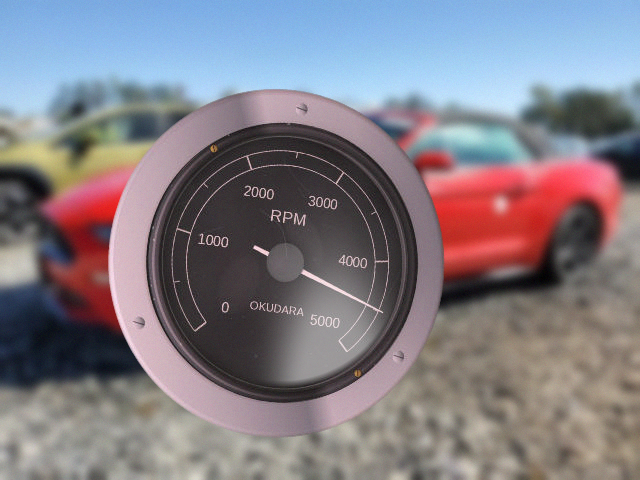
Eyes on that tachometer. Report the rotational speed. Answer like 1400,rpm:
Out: 4500,rpm
